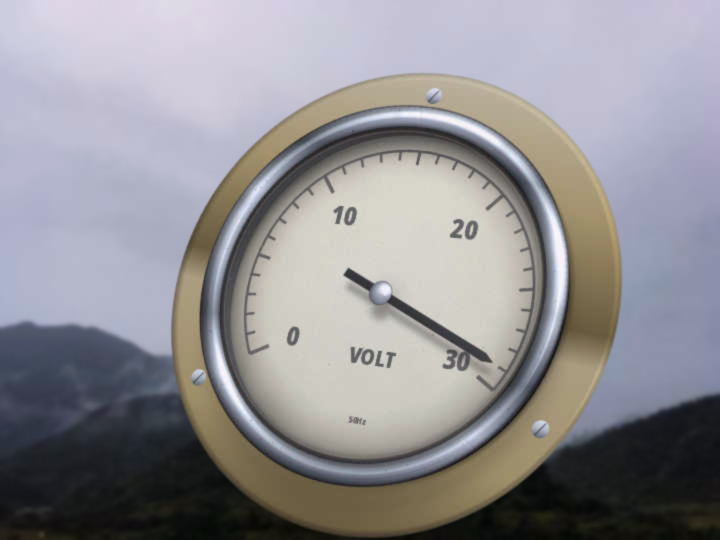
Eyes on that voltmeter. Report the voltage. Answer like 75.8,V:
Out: 29,V
